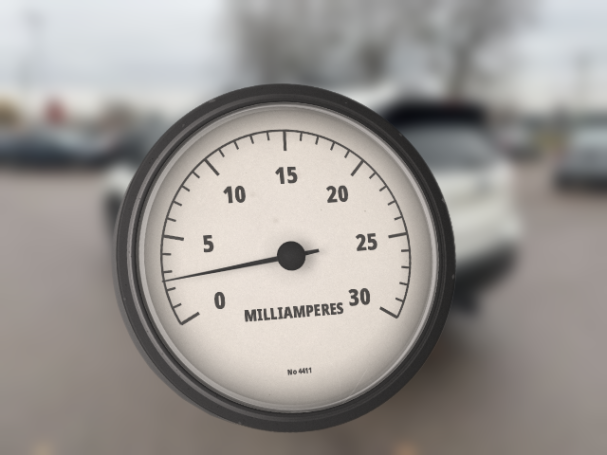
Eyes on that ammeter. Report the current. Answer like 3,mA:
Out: 2.5,mA
